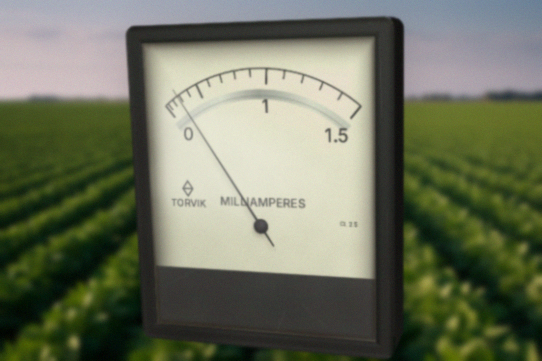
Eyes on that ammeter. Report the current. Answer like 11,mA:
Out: 0.3,mA
